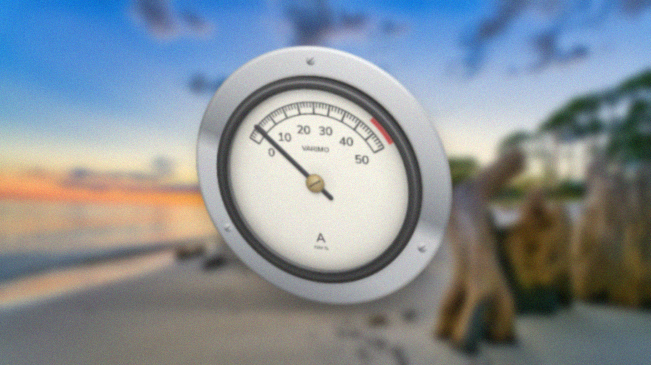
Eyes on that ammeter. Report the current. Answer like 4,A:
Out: 5,A
